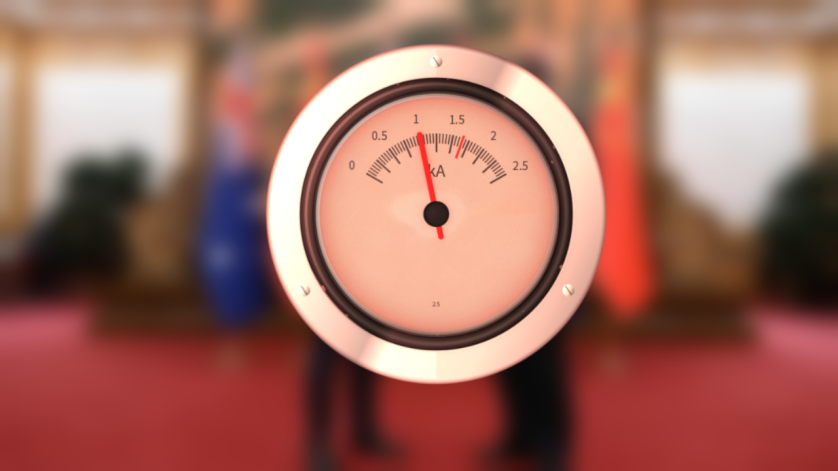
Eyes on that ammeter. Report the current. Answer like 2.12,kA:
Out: 1,kA
